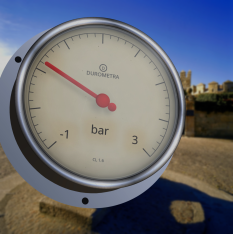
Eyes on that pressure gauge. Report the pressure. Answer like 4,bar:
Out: 0.1,bar
